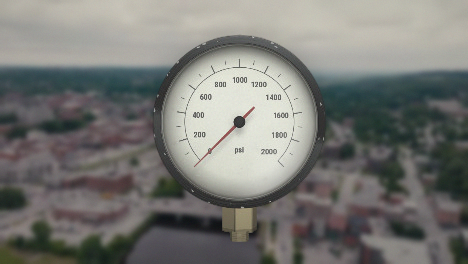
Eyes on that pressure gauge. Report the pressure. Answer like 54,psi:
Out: 0,psi
